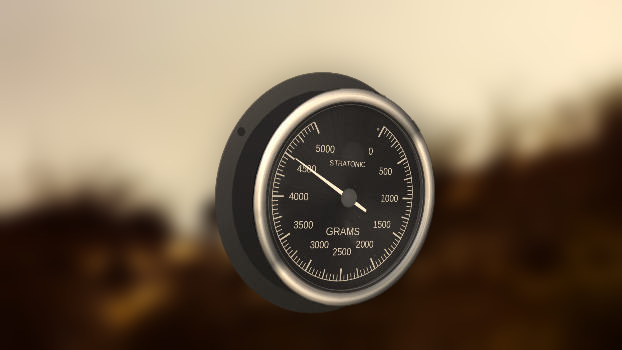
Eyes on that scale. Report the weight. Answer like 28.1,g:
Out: 4500,g
